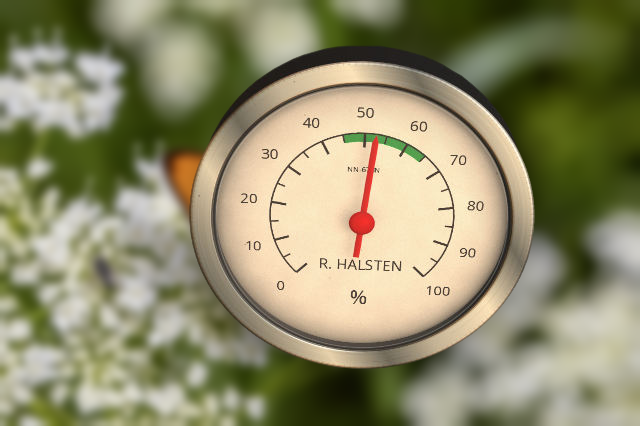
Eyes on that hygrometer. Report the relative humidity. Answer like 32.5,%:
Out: 52.5,%
